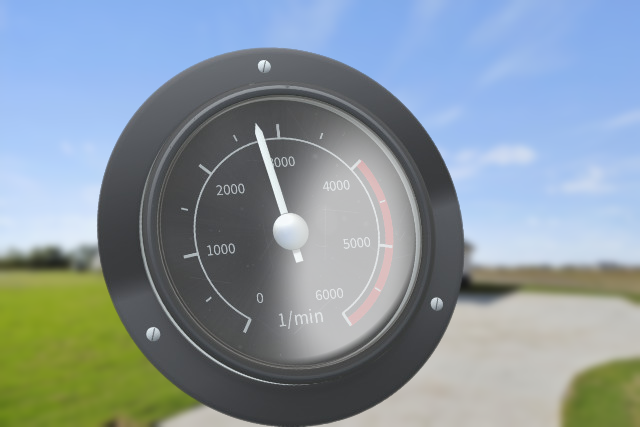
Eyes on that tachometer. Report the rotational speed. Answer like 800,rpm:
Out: 2750,rpm
